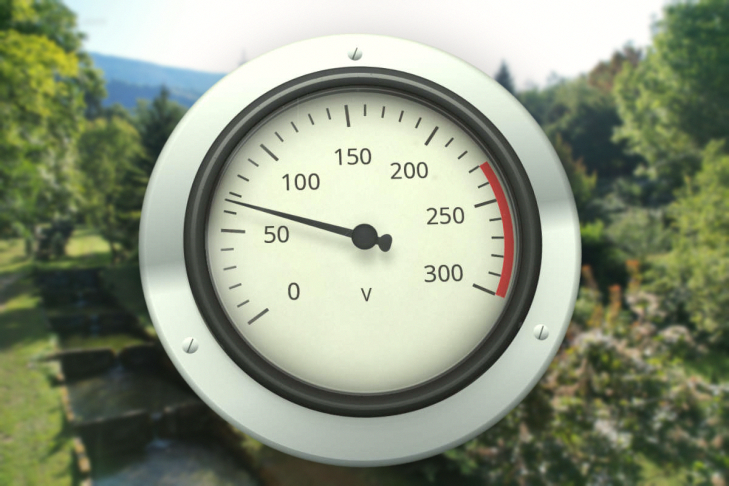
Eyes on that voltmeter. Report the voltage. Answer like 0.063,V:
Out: 65,V
